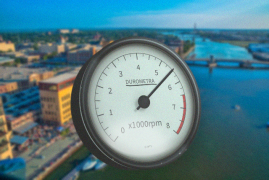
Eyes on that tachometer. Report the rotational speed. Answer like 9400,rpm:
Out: 5500,rpm
